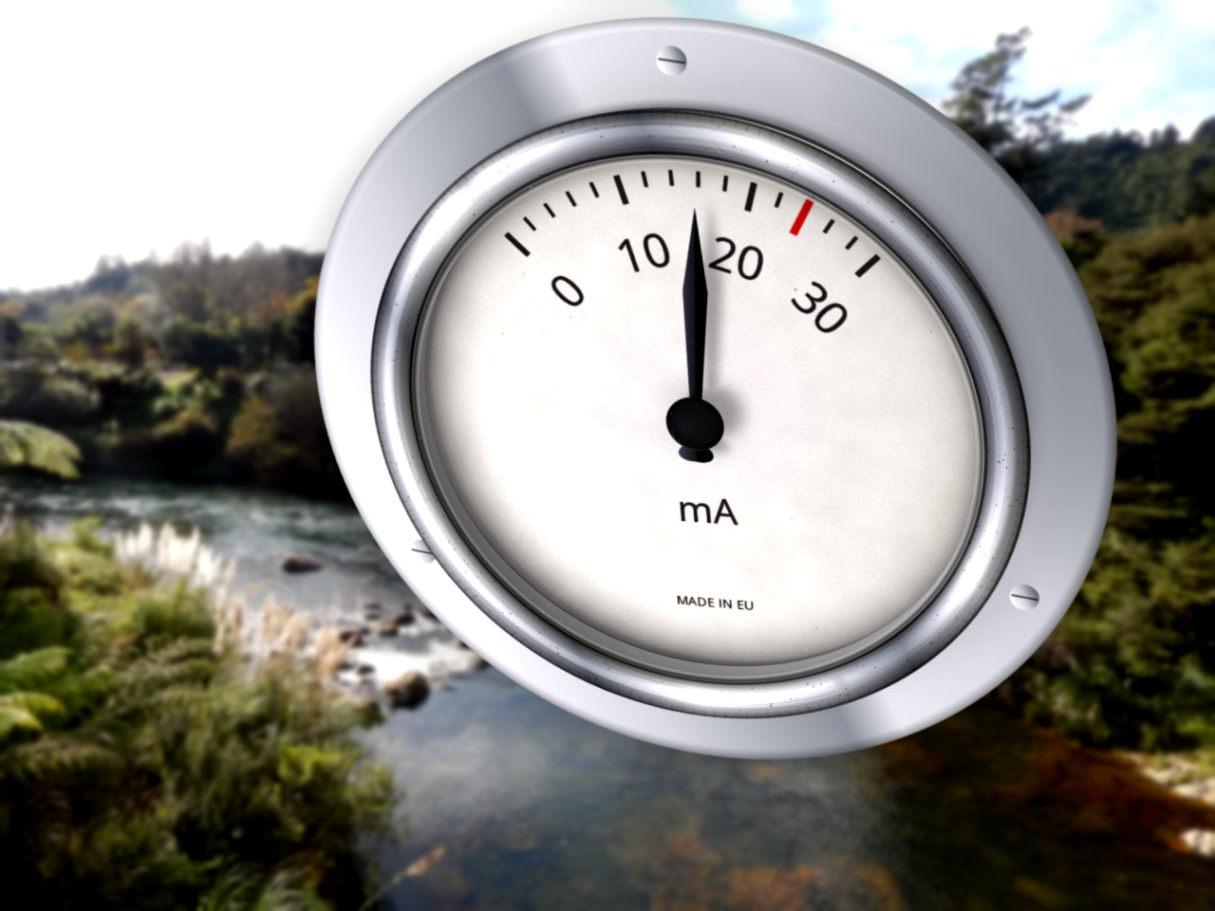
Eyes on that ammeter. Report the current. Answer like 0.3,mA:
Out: 16,mA
